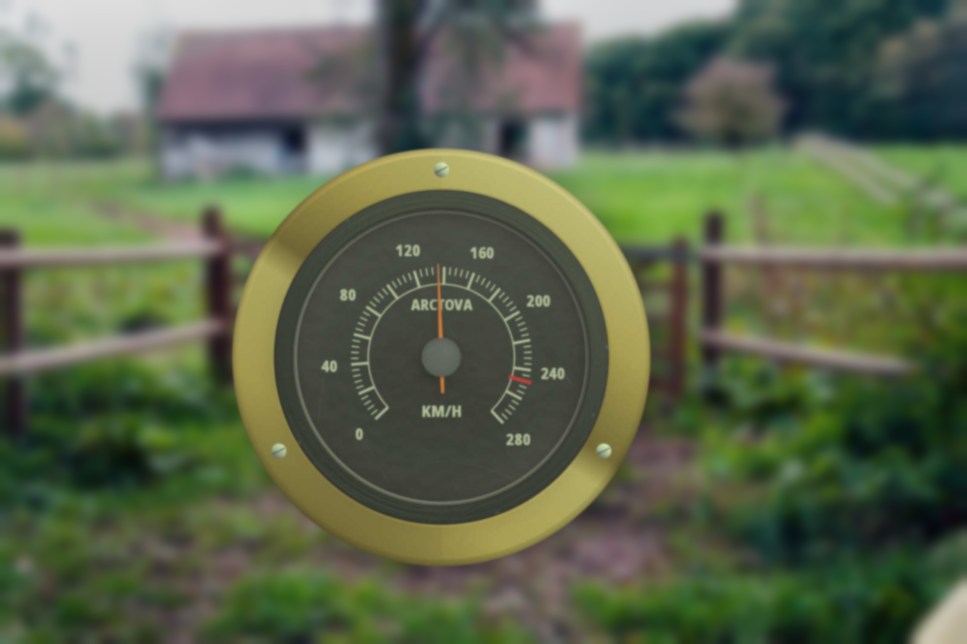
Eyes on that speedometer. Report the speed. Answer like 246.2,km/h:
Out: 136,km/h
